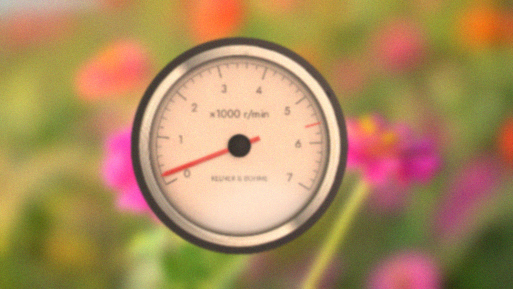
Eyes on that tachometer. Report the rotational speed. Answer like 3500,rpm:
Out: 200,rpm
